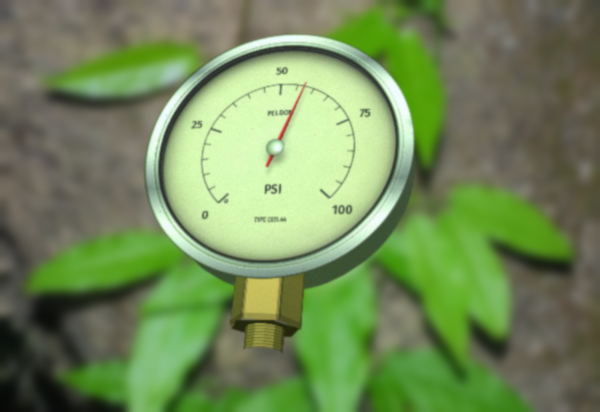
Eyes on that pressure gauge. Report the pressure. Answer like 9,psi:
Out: 57.5,psi
